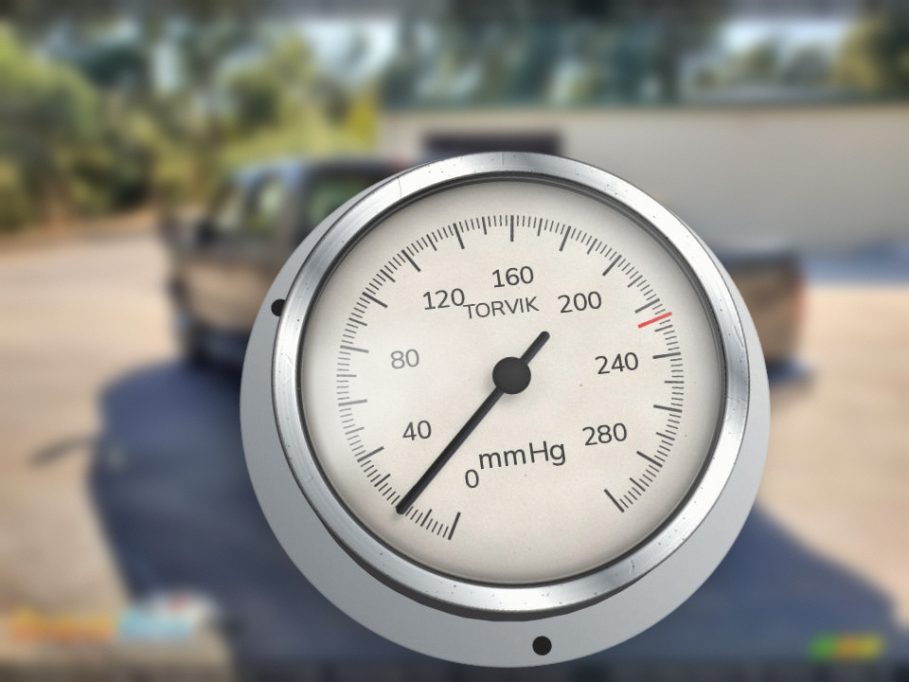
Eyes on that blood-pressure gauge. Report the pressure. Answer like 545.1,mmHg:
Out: 18,mmHg
